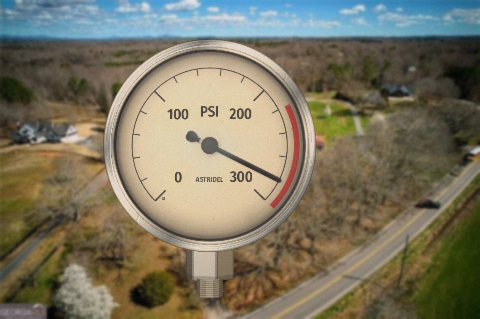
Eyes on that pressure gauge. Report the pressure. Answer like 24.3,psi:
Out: 280,psi
